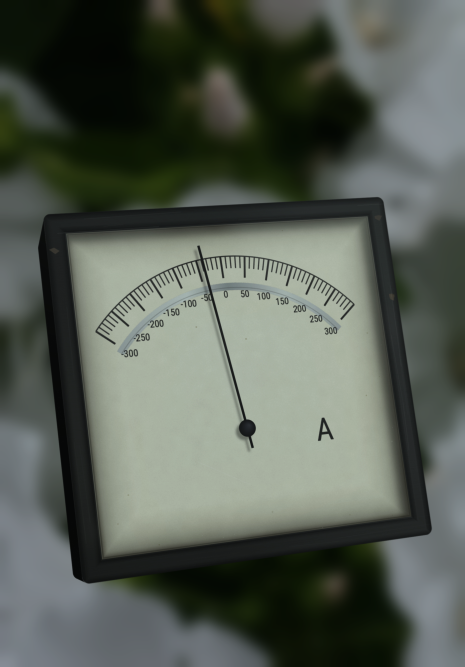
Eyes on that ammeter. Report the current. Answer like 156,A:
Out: -40,A
